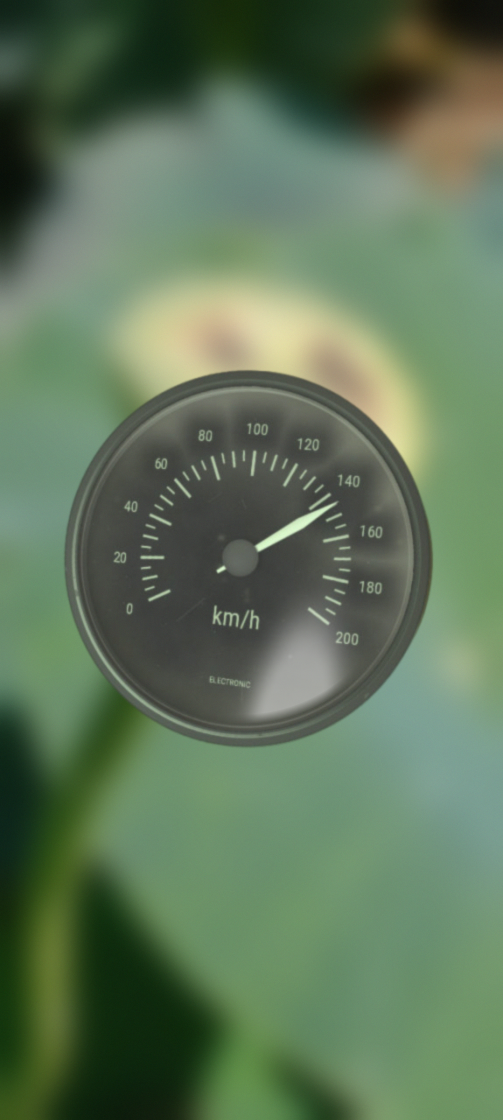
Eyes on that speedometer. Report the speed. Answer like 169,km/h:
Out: 145,km/h
